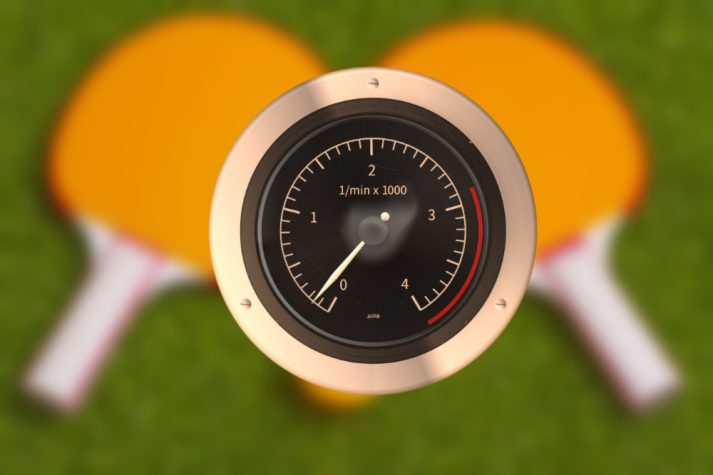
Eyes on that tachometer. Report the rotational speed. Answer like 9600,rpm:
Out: 150,rpm
